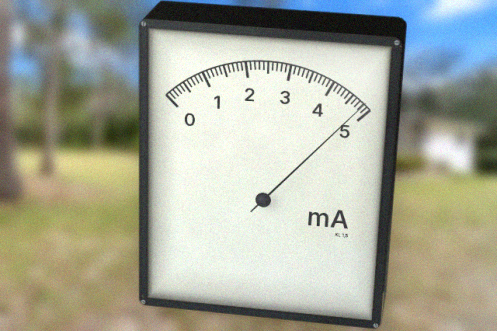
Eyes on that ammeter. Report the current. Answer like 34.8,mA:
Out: 4.8,mA
